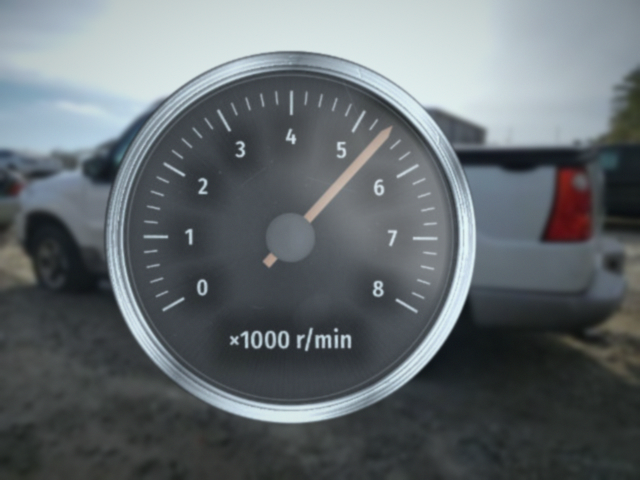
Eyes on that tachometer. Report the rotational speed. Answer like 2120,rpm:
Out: 5400,rpm
